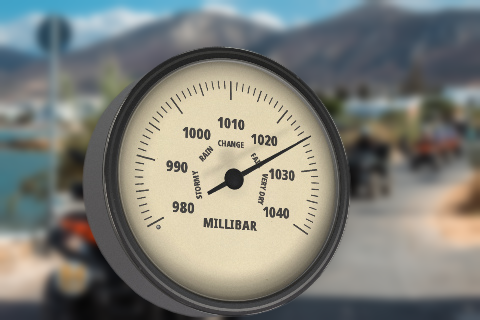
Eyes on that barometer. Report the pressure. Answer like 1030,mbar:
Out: 1025,mbar
